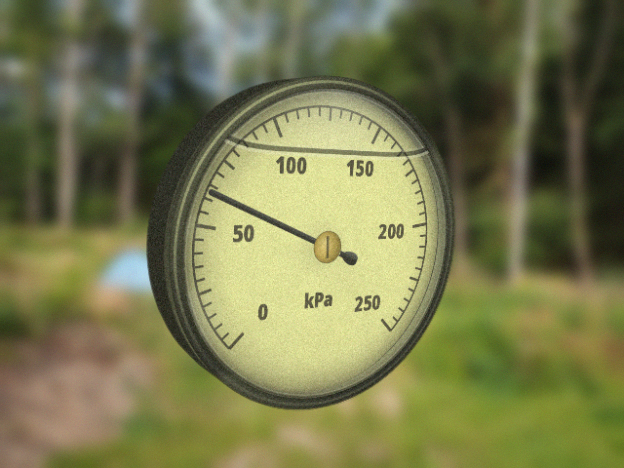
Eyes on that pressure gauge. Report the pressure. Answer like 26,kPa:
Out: 62.5,kPa
